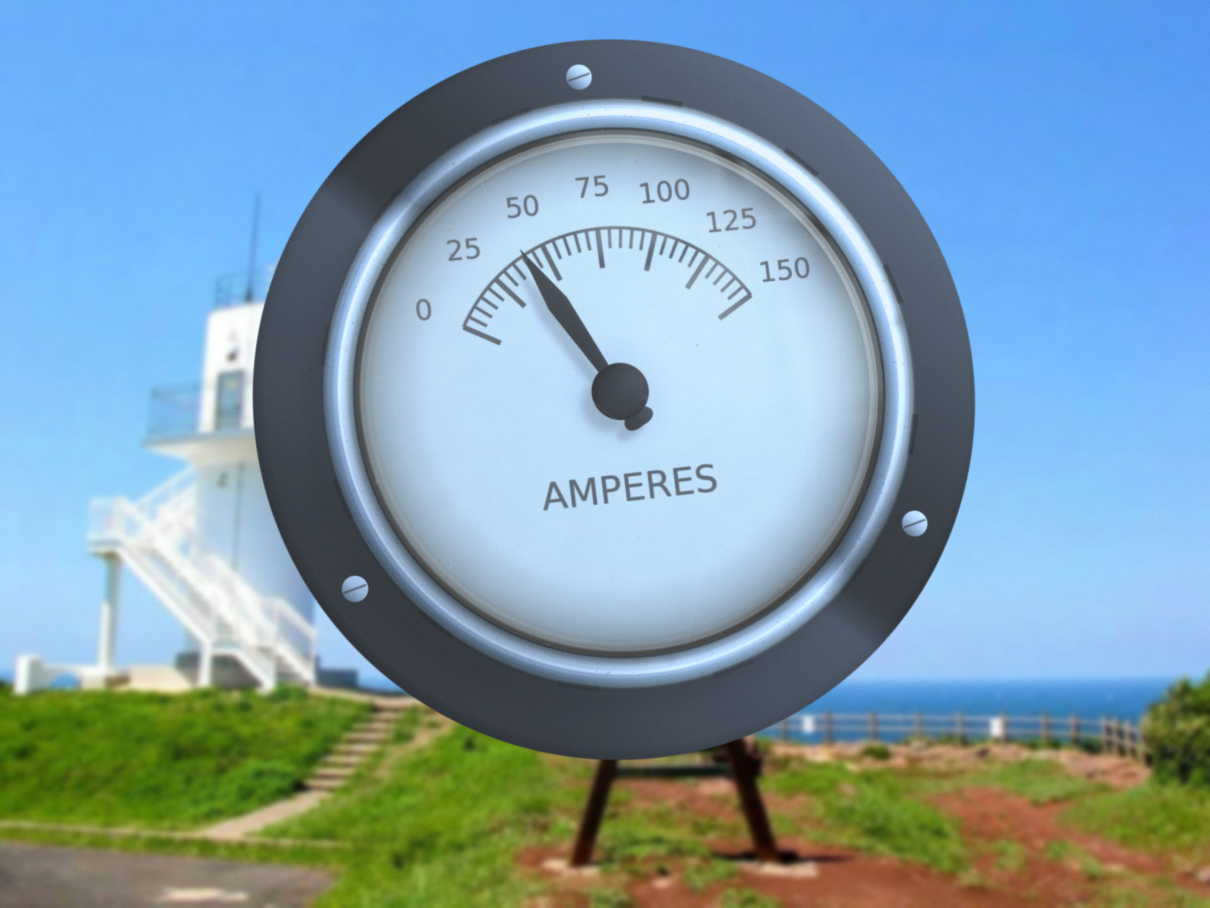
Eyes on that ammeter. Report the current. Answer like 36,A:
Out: 40,A
